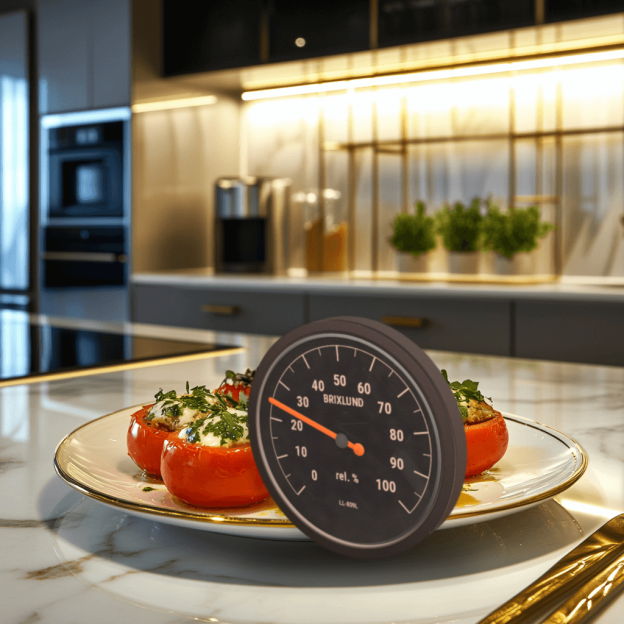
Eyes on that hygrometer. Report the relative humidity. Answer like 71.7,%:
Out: 25,%
